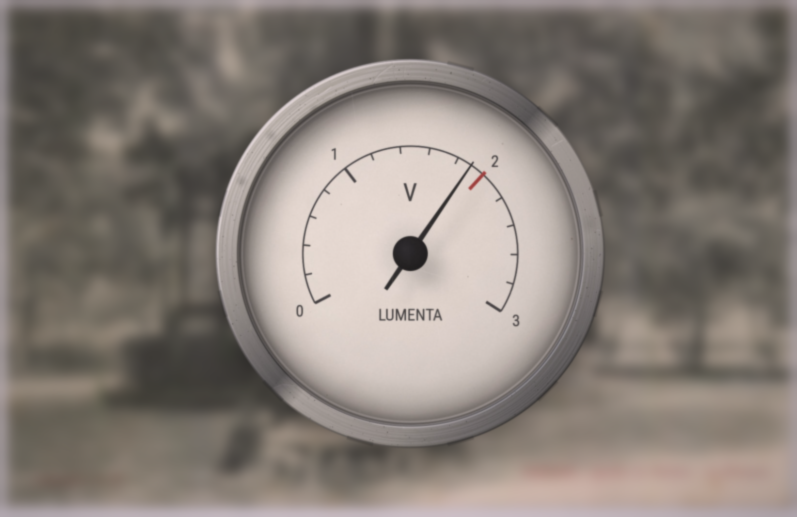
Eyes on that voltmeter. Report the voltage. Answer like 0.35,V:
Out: 1.9,V
